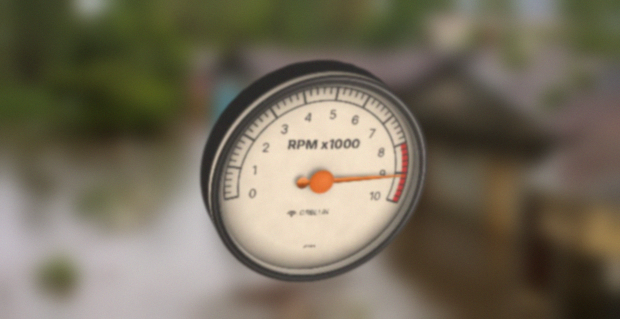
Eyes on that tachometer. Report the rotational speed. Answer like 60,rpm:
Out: 9000,rpm
